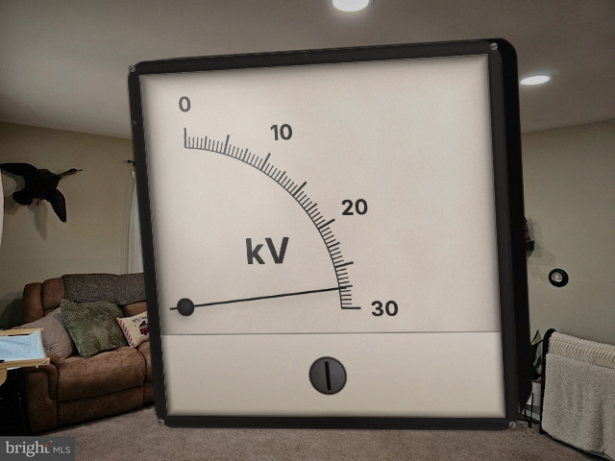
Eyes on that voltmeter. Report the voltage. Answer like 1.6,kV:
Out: 27.5,kV
